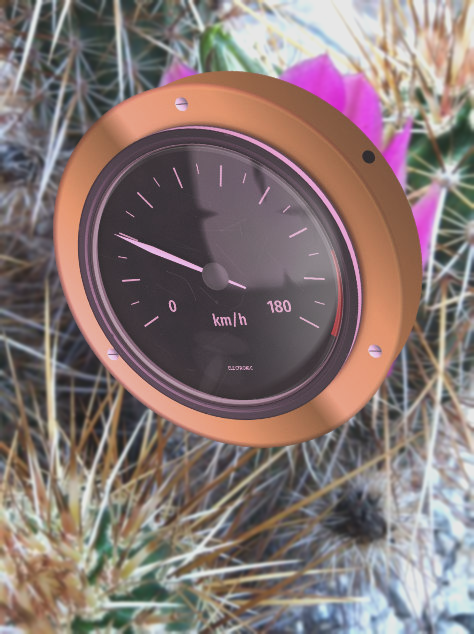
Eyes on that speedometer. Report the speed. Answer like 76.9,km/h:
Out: 40,km/h
